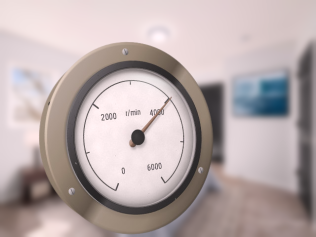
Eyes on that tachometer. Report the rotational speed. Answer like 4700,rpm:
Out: 4000,rpm
